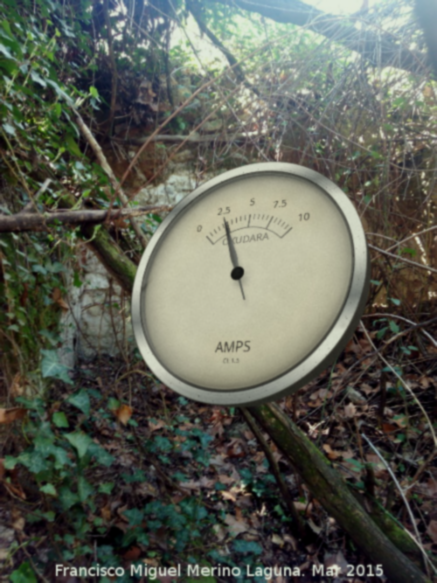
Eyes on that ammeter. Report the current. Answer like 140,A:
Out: 2.5,A
